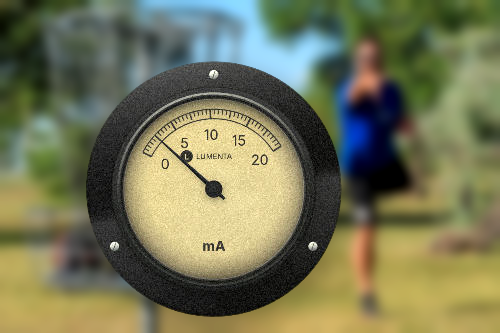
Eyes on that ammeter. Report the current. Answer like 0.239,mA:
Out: 2.5,mA
